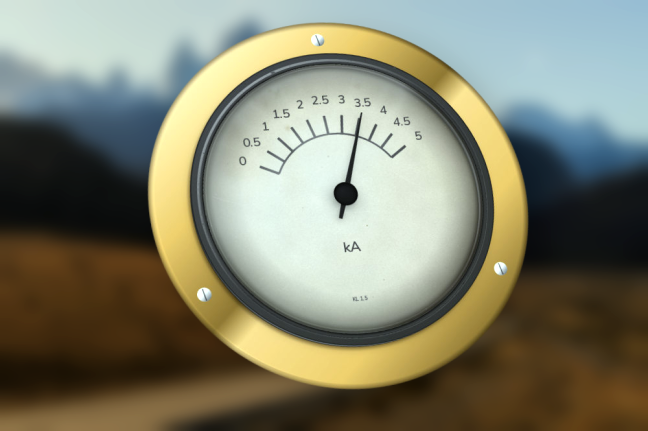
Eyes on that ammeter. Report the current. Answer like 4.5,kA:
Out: 3.5,kA
